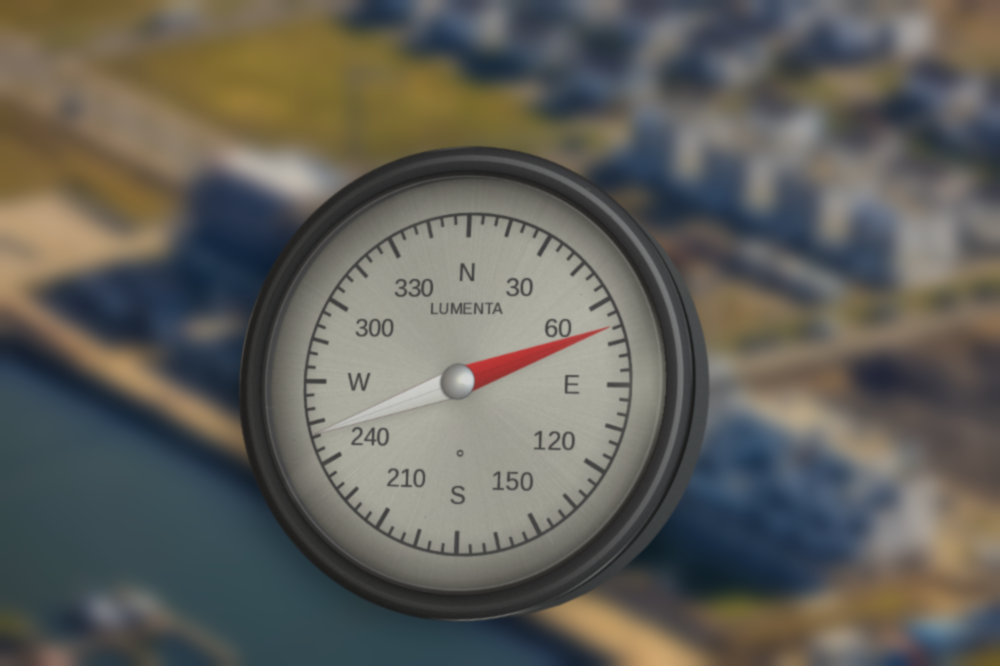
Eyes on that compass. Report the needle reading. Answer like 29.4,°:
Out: 70,°
